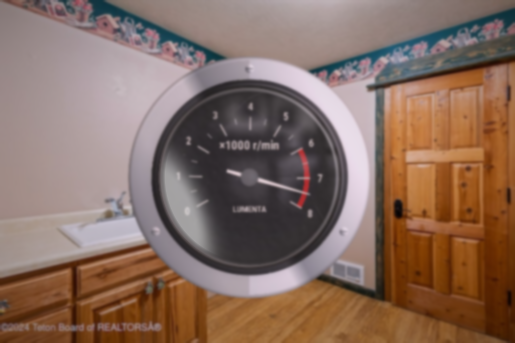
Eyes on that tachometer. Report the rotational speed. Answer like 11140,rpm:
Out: 7500,rpm
